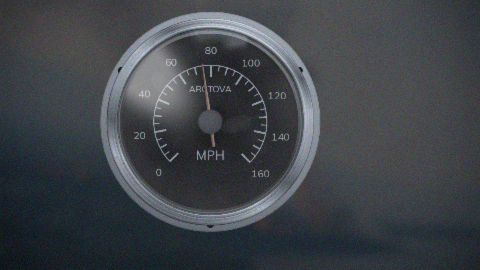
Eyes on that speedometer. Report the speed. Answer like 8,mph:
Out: 75,mph
